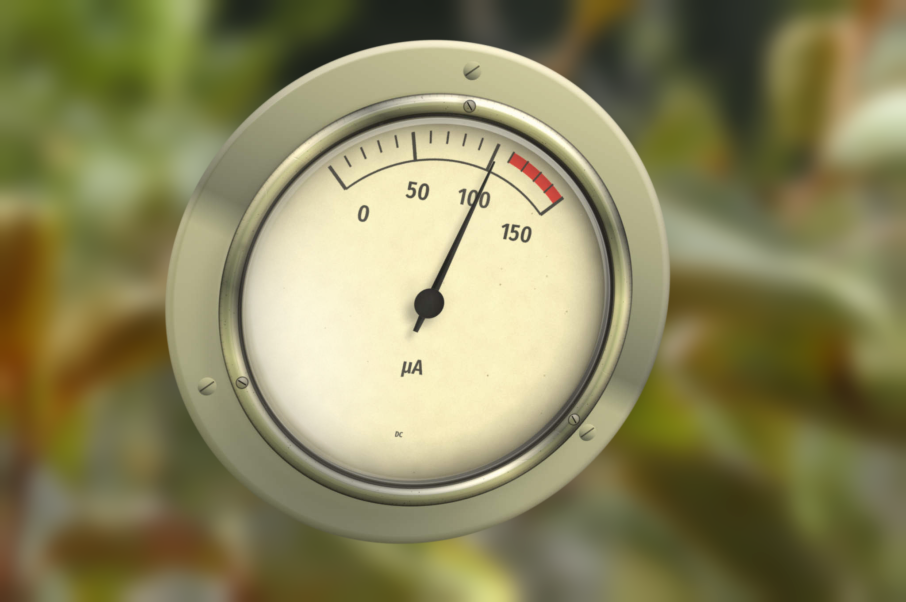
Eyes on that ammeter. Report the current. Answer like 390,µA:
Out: 100,µA
